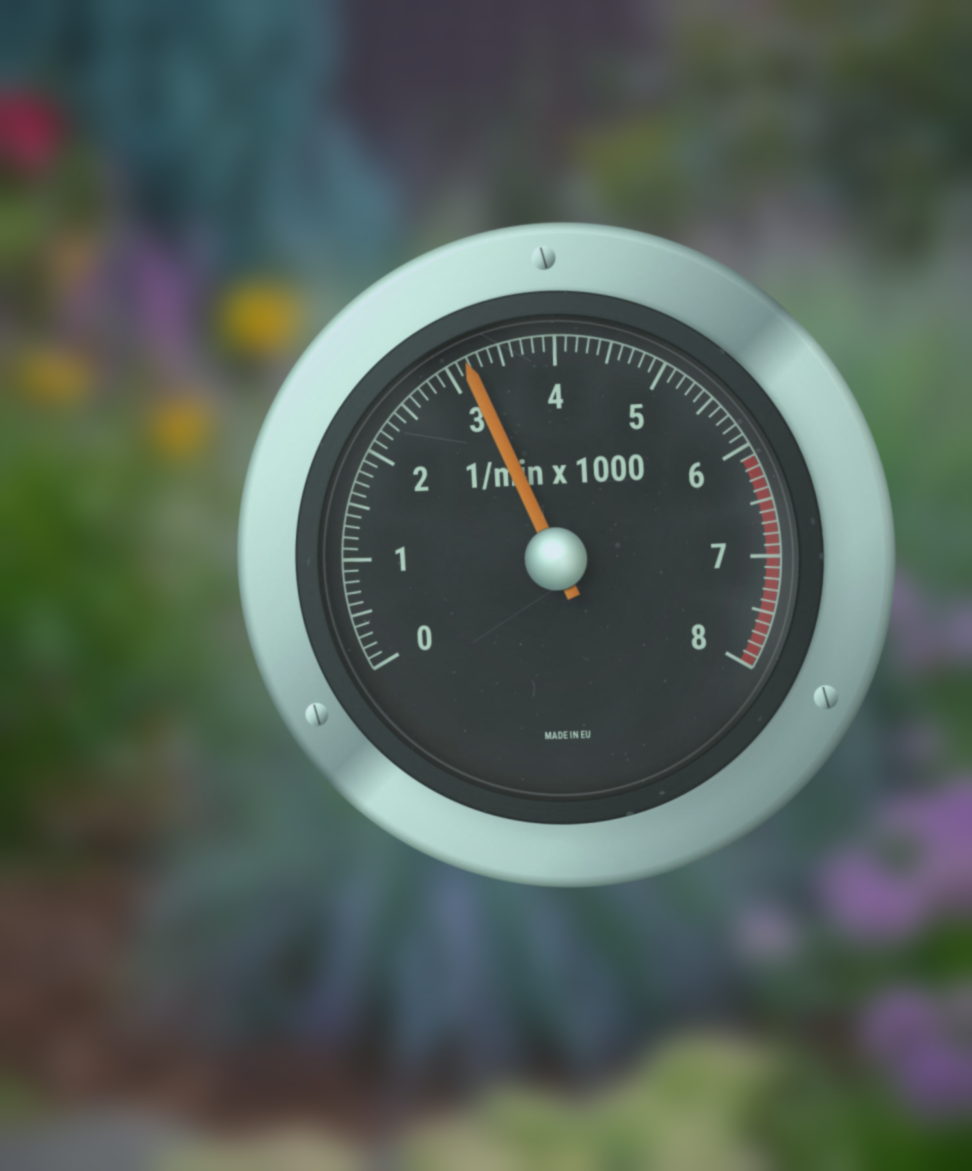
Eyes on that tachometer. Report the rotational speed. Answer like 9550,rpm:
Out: 3200,rpm
